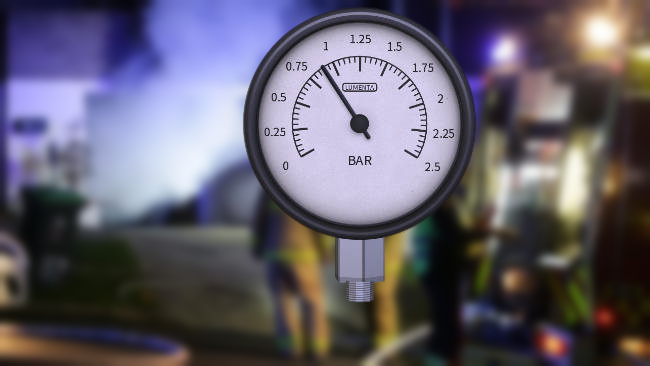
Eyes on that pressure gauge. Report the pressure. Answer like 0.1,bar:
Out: 0.9,bar
